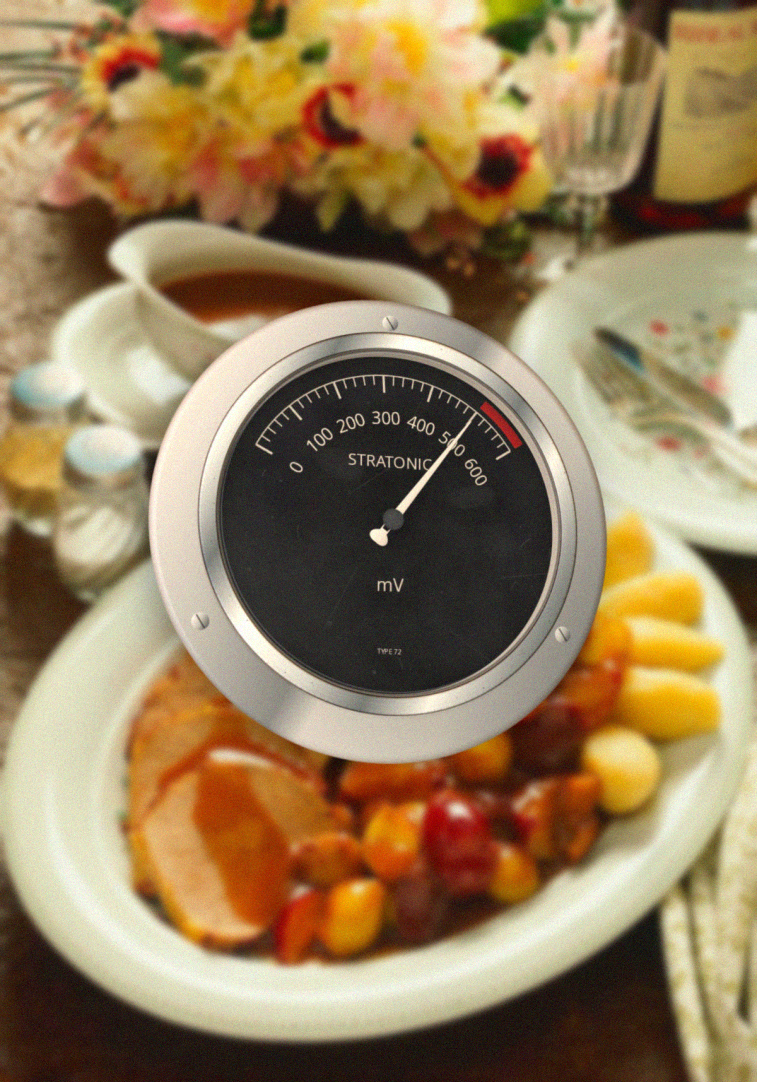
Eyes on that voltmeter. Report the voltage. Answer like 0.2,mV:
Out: 500,mV
